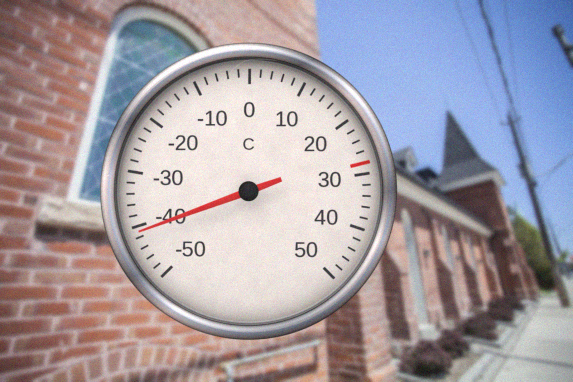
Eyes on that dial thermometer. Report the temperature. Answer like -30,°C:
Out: -41,°C
